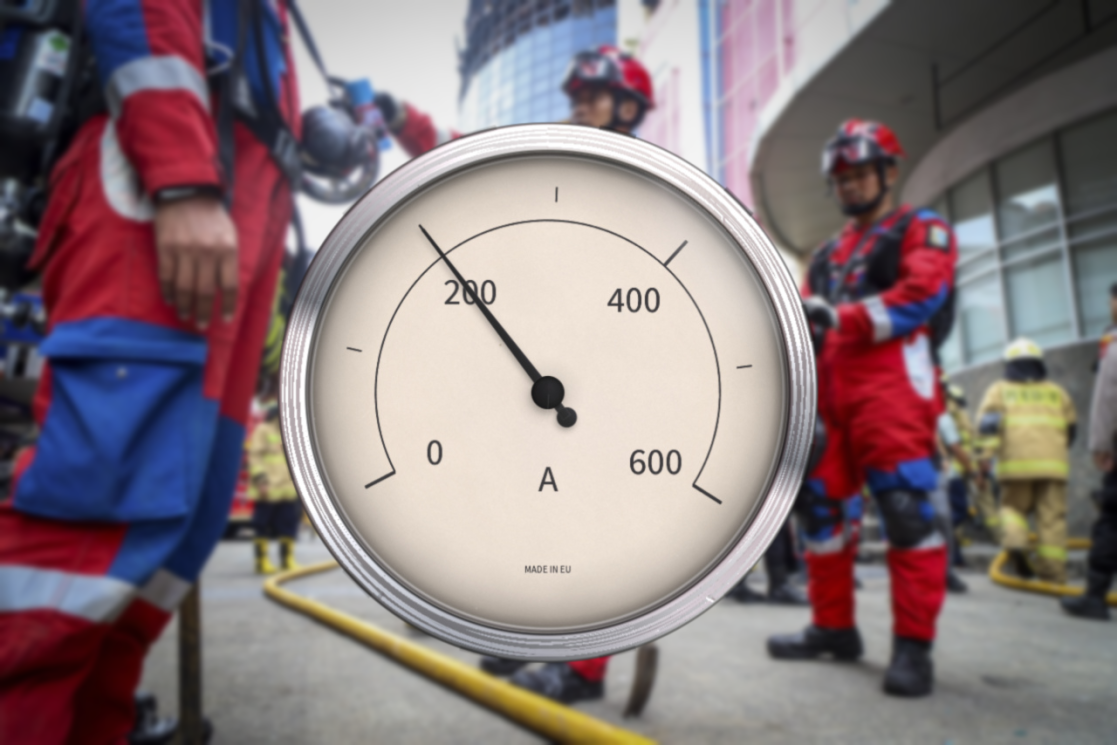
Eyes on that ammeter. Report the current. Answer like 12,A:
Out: 200,A
